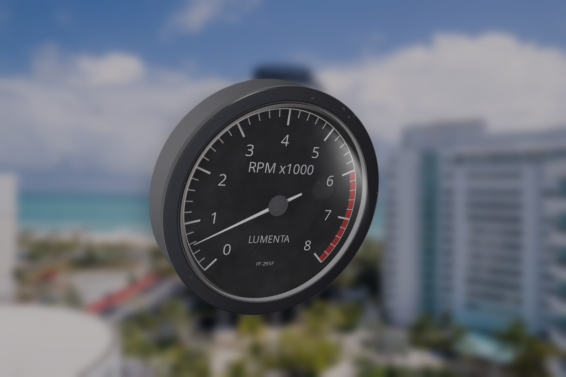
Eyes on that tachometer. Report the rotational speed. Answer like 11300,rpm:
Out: 600,rpm
